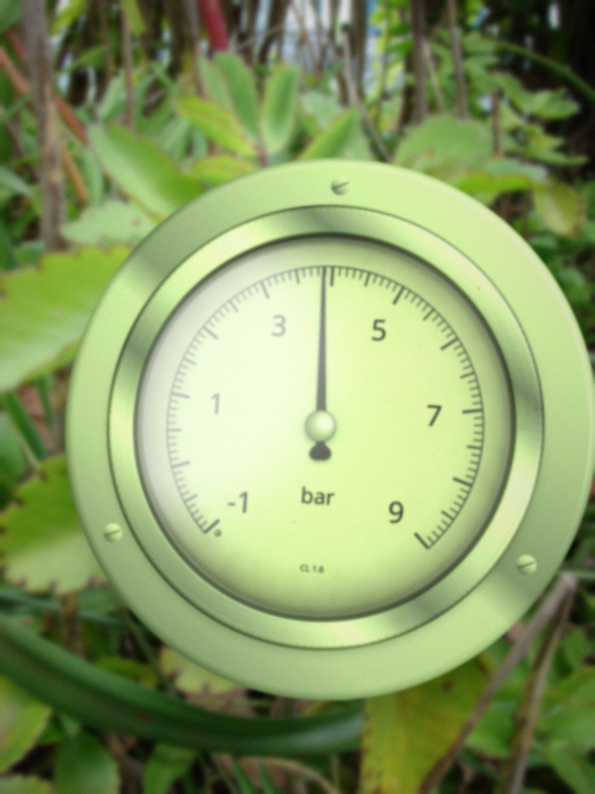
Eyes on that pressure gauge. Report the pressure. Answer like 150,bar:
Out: 3.9,bar
